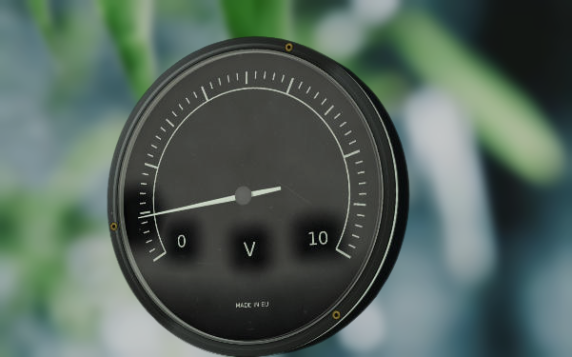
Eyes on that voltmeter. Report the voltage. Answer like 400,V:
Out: 0.9,V
